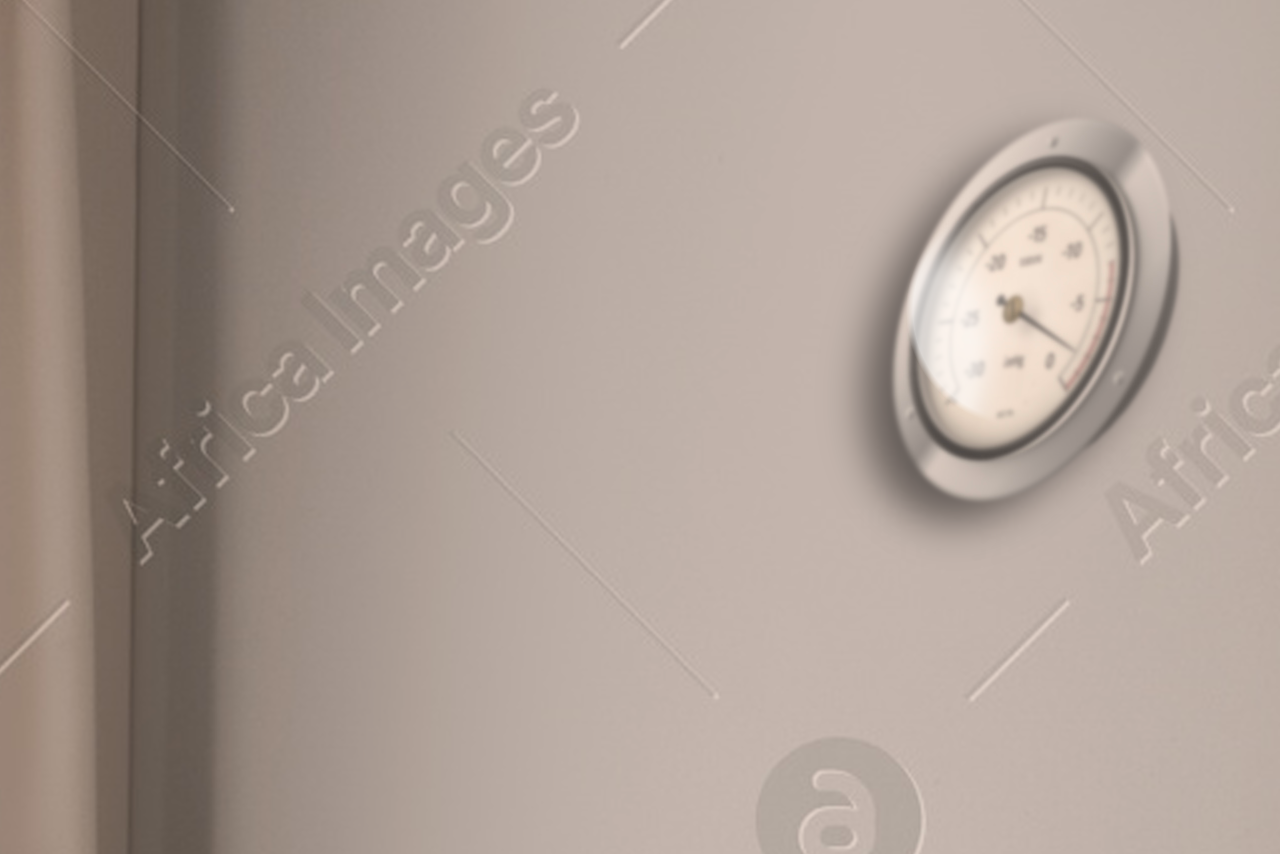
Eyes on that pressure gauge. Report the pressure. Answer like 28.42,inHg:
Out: -2,inHg
